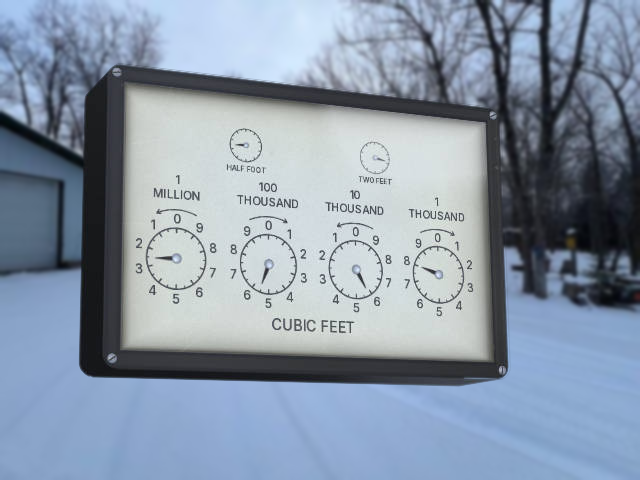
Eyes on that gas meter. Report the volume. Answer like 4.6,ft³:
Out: 255800,ft³
